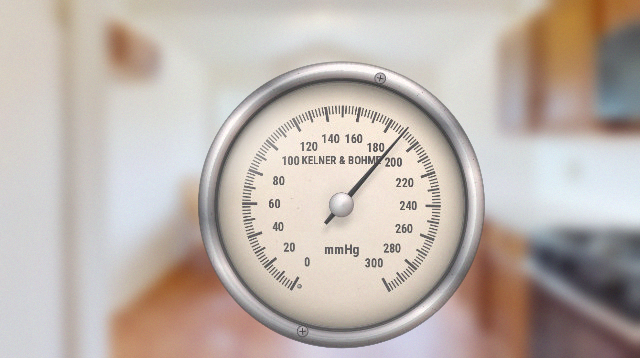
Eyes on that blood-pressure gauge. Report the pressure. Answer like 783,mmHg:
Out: 190,mmHg
